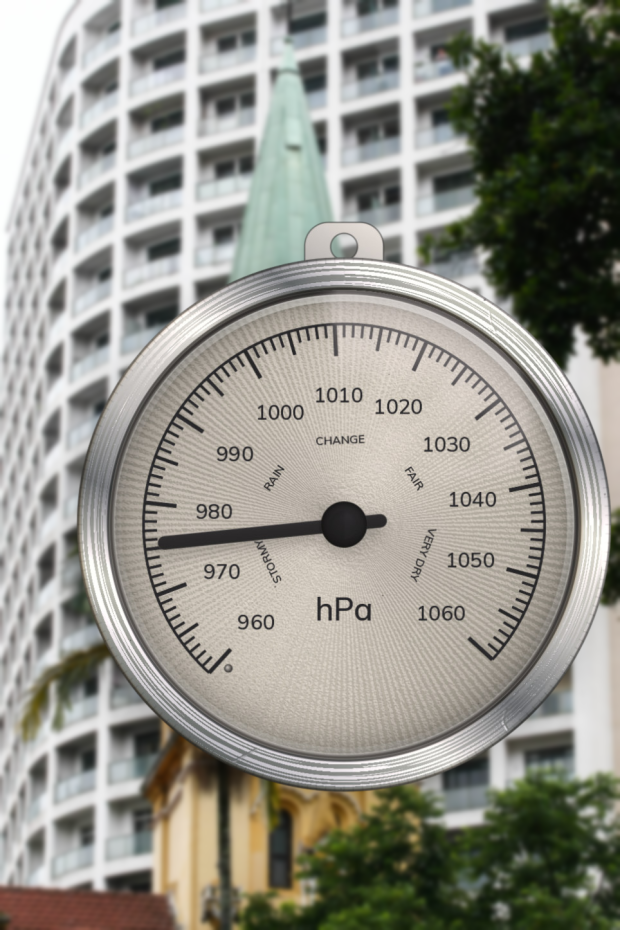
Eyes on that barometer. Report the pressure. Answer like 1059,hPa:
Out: 975.5,hPa
